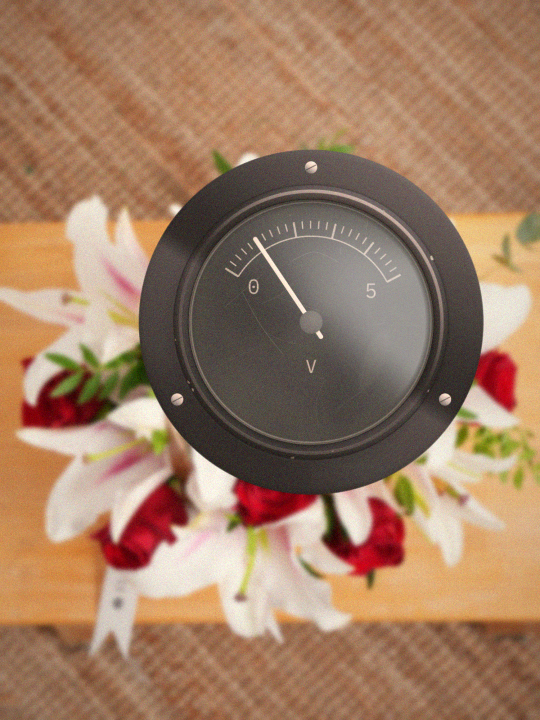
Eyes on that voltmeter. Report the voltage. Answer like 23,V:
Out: 1,V
